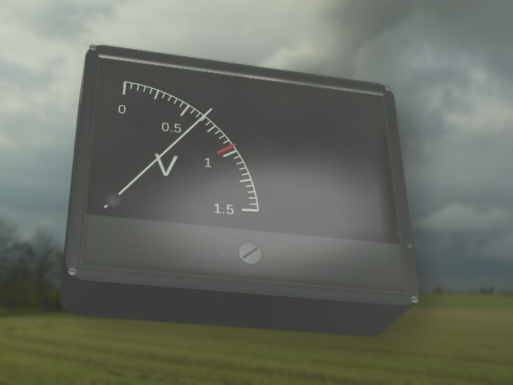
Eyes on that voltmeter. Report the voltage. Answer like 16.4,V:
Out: 0.65,V
